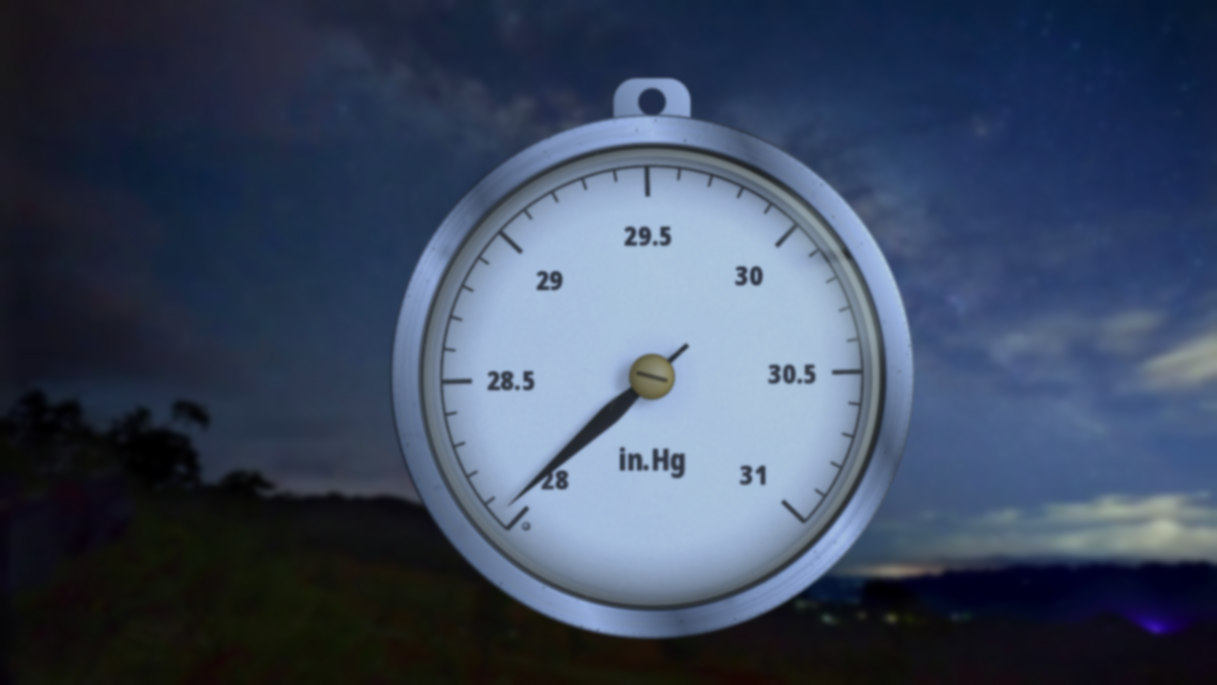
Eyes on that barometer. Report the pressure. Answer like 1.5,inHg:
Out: 28.05,inHg
